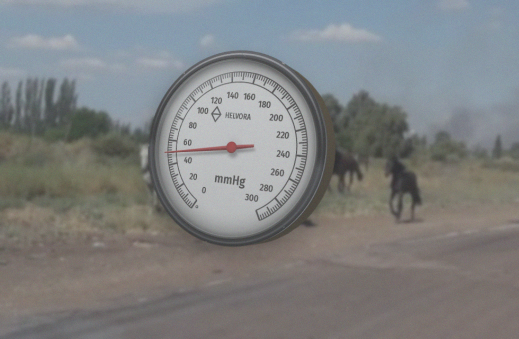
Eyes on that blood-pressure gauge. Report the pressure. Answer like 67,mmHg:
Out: 50,mmHg
